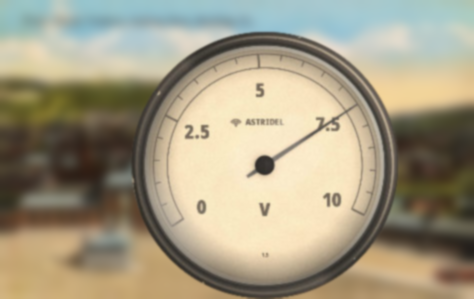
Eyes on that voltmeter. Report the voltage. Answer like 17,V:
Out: 7.5,V
